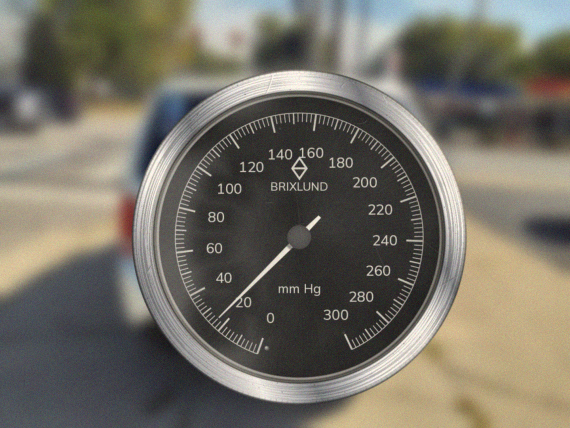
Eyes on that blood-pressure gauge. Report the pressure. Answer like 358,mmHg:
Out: 24,mmHg
